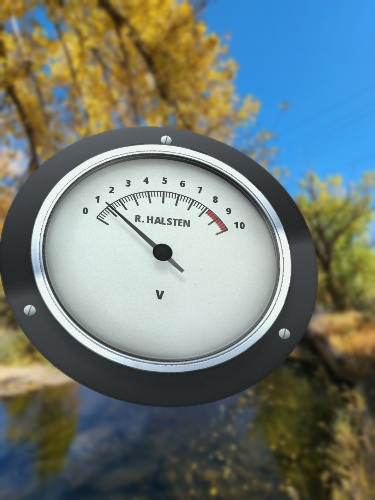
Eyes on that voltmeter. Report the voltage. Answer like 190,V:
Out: 1,V
